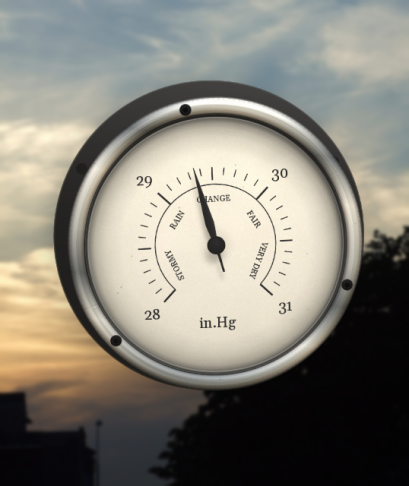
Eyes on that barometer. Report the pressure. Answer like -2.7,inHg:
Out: 29.35,inHg
